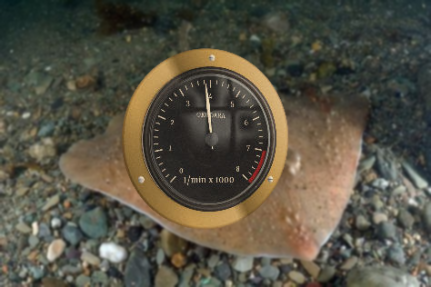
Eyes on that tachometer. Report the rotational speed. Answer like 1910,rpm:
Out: 3800,rpm
